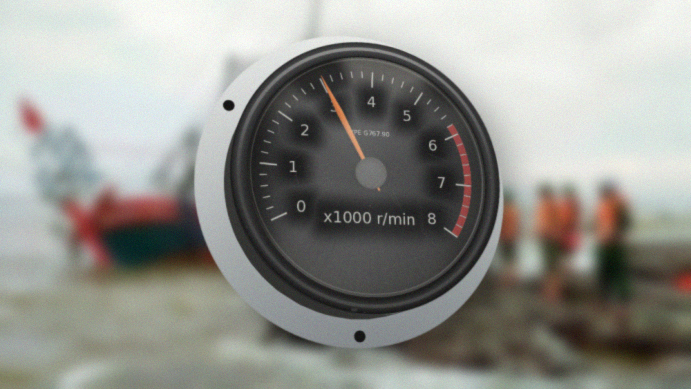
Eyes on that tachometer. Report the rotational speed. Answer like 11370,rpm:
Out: 3000,rpm
